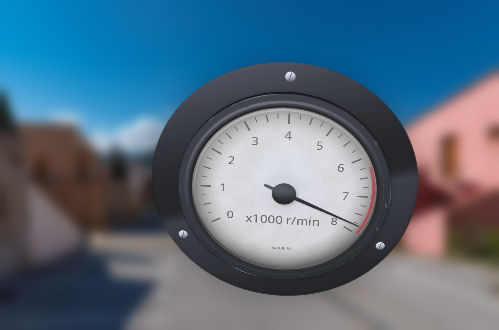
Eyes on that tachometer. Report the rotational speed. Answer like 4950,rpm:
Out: 7750,rpm
